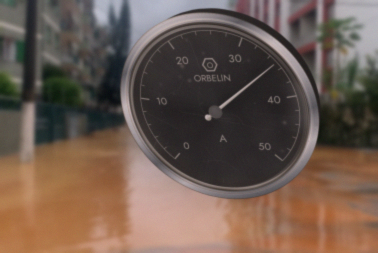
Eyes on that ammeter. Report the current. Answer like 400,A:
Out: 35,A
